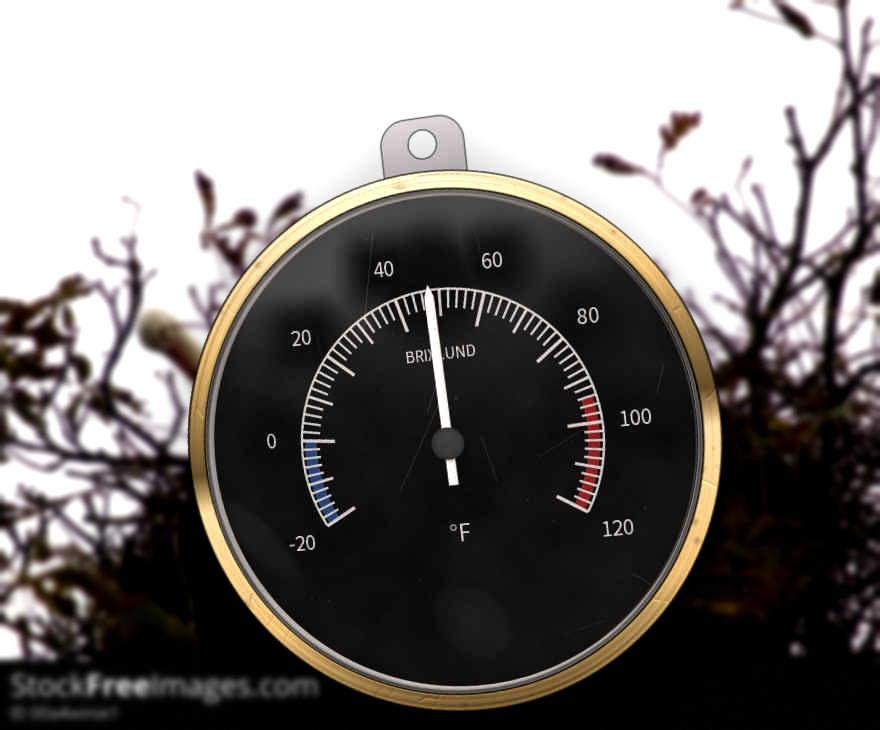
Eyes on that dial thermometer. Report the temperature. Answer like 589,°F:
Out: 48,°F
